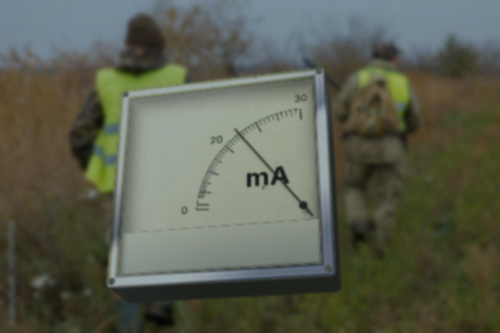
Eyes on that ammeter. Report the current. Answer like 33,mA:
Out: 22.5,mA
